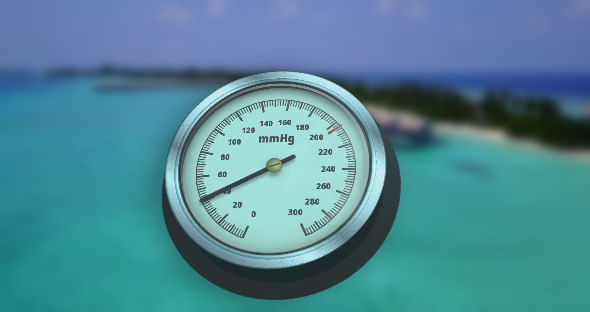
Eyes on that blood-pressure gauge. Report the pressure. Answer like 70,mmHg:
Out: 40,mmHg
